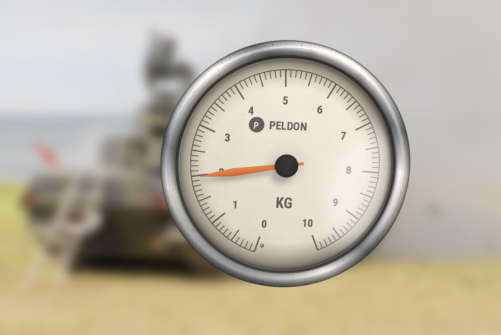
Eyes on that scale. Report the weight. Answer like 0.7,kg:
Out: 2,kg
